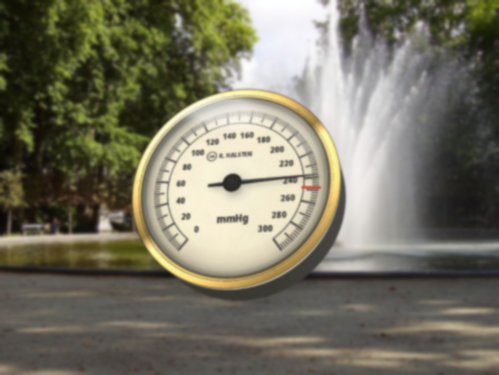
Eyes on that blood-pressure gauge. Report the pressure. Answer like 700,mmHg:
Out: 240,mmHg
